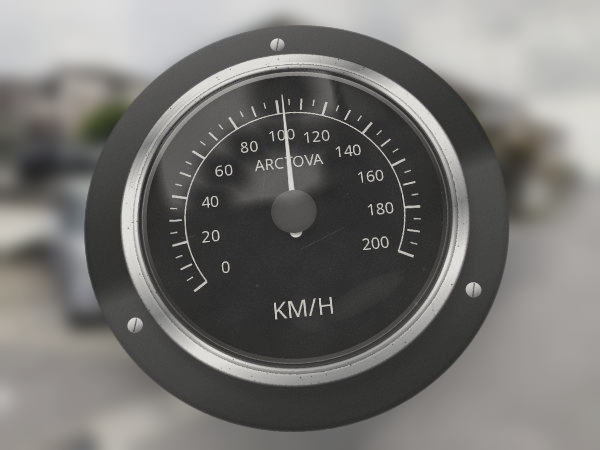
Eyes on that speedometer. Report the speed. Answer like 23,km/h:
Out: 102.5,km/h
